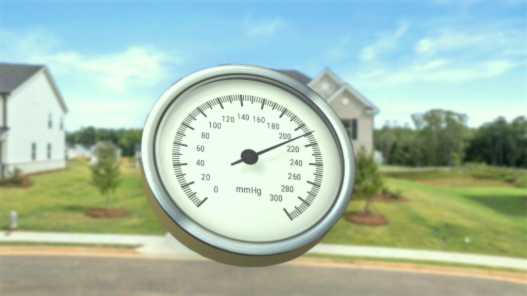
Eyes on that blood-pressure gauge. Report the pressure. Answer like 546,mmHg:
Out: 210,mmHg
